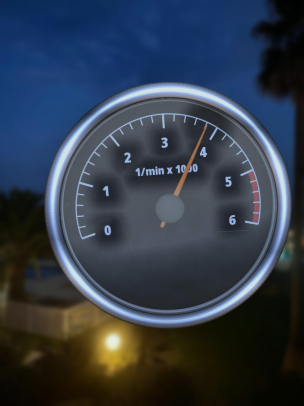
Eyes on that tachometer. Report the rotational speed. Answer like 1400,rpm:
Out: 3800,rpm
